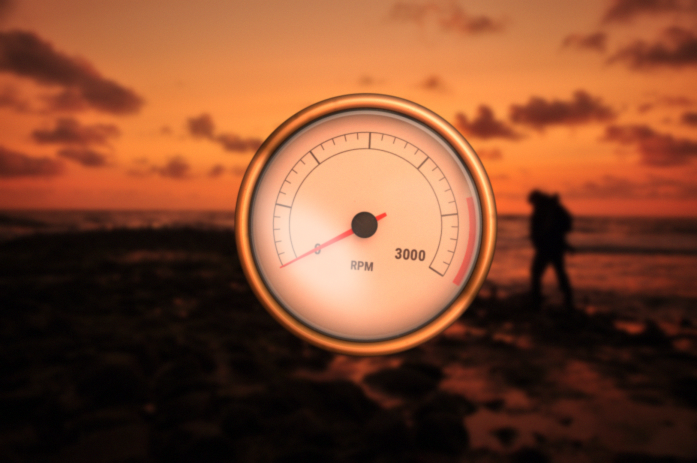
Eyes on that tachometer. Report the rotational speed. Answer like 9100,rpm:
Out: 0,rpm
